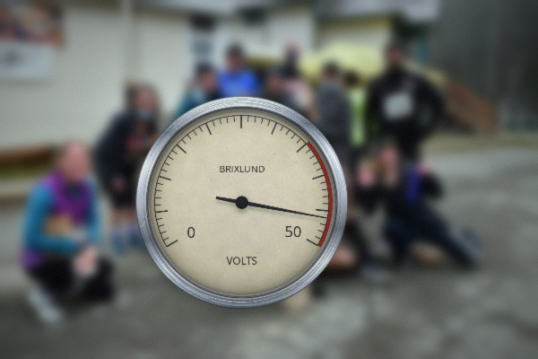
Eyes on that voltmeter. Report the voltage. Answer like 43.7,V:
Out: 46,V
